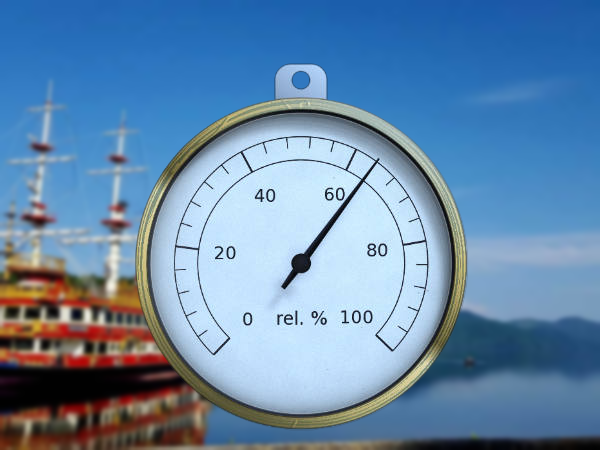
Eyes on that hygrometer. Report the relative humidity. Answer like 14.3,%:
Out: 64,%
